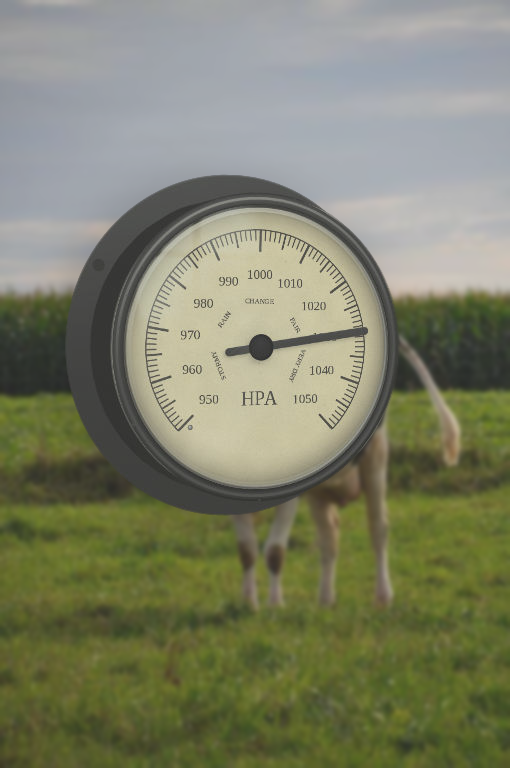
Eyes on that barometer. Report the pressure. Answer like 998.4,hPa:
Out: 1030,hPa
